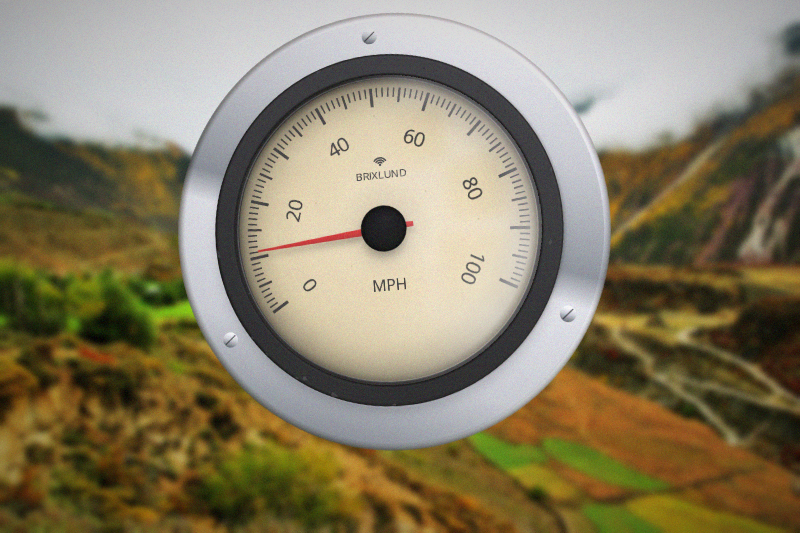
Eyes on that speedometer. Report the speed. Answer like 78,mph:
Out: 11,mph
